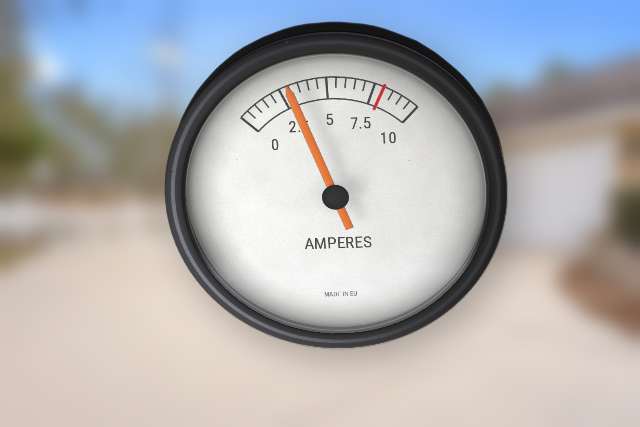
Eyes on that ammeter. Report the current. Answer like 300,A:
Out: 3,A
